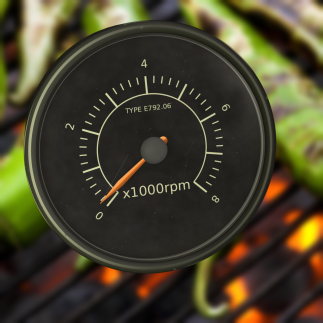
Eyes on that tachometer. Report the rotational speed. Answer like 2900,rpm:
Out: 200,rpm
